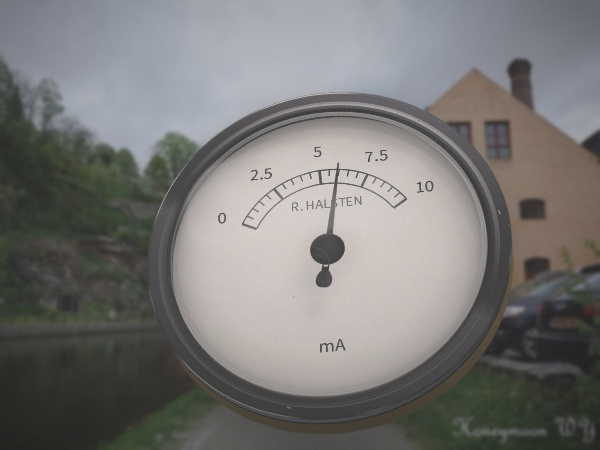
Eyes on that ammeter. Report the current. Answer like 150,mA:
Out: 6,mA
